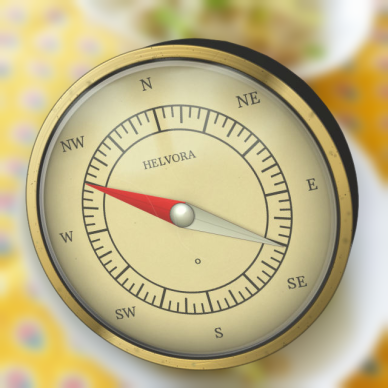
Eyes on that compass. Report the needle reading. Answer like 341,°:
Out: 300,°
